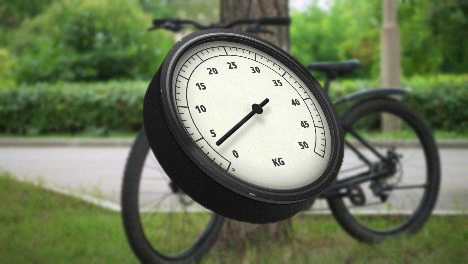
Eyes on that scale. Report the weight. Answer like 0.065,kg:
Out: 3,kg
